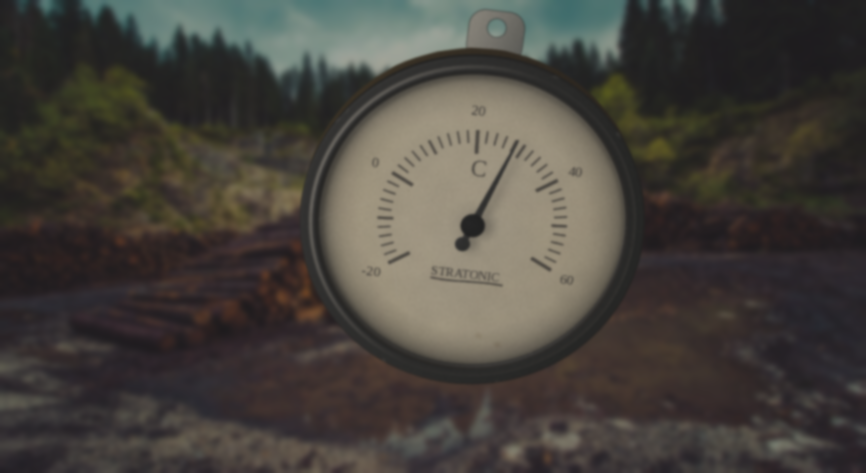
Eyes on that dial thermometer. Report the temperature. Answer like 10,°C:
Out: 28,°C
